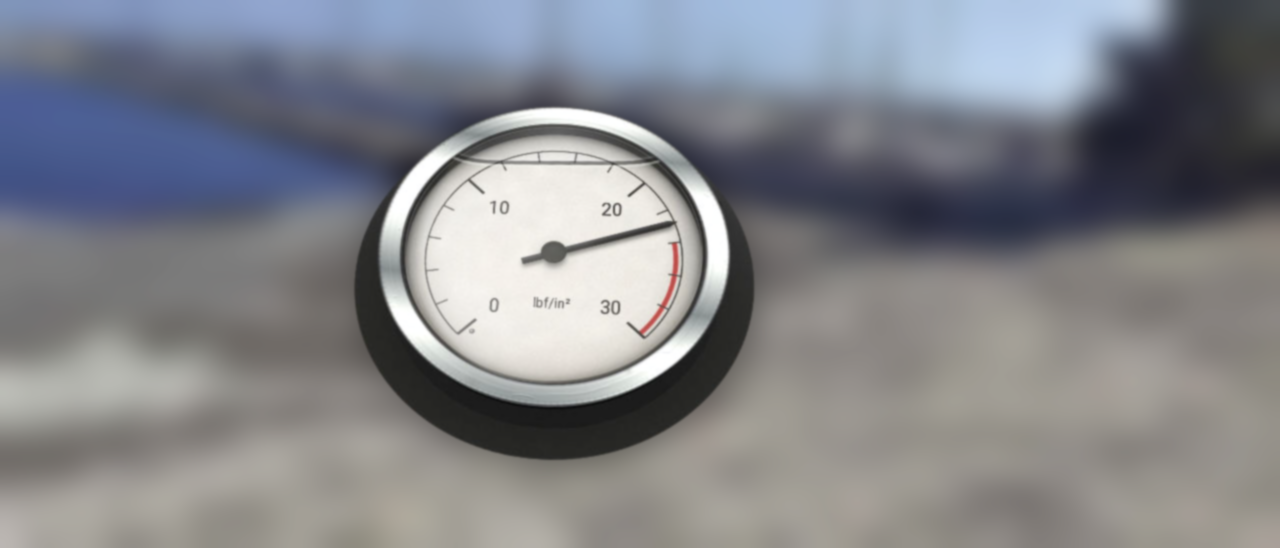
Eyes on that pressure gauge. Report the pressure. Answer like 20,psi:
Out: 23,psi
